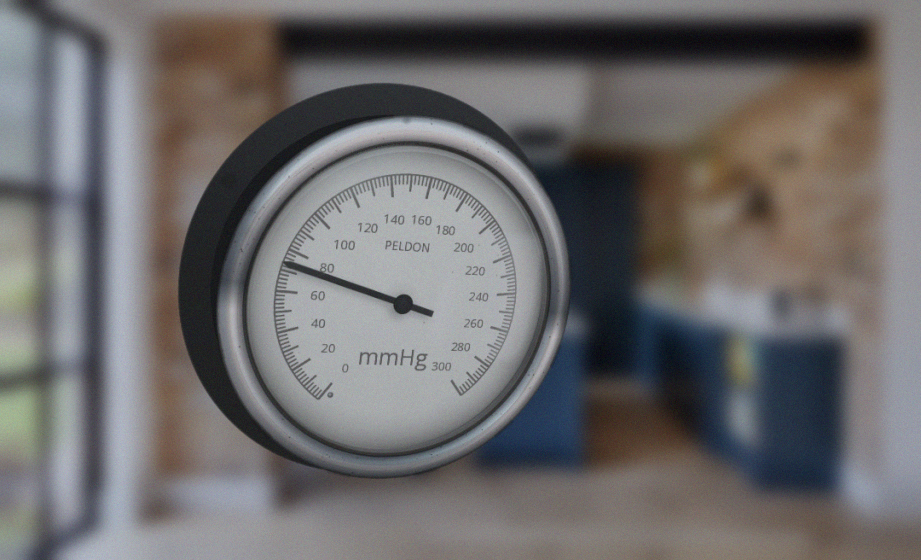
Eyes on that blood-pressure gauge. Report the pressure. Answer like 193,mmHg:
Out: 74,mmHg
